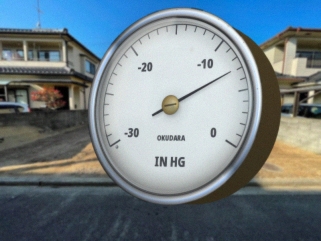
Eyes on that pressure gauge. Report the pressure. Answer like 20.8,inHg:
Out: -7,inHg
